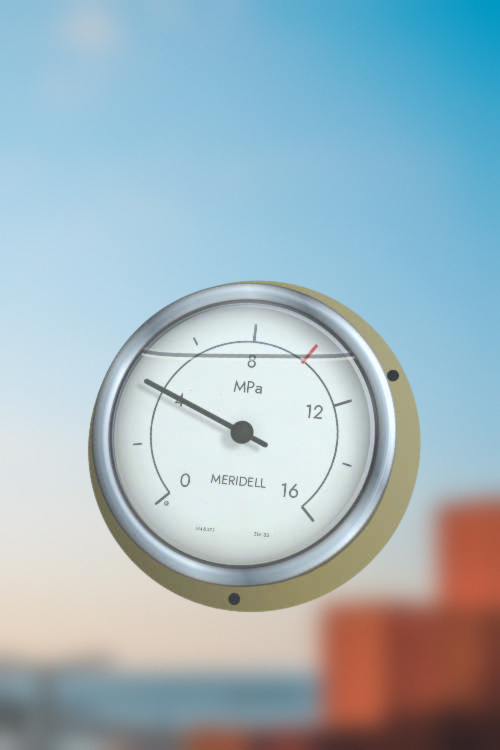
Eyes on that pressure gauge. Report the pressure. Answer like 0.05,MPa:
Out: 4,MPa
